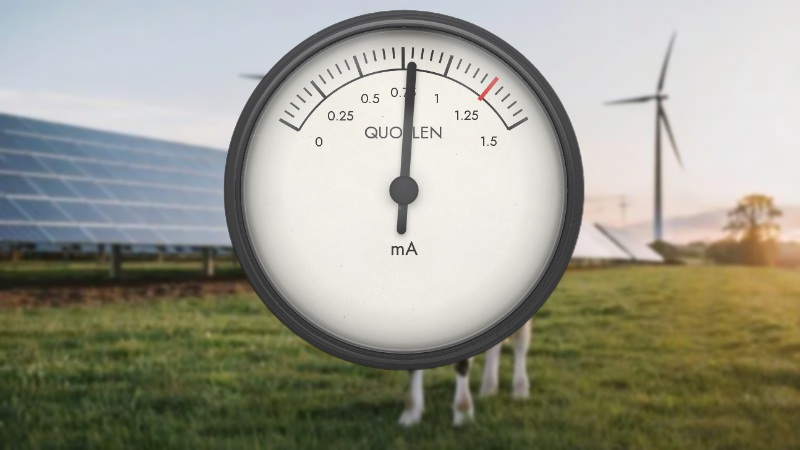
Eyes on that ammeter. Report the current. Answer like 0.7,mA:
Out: 0.8,mA
